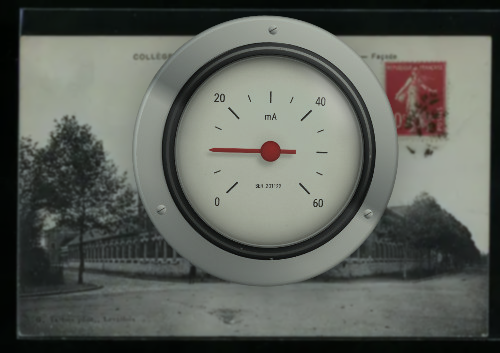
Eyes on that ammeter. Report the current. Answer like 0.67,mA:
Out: 10,mA
